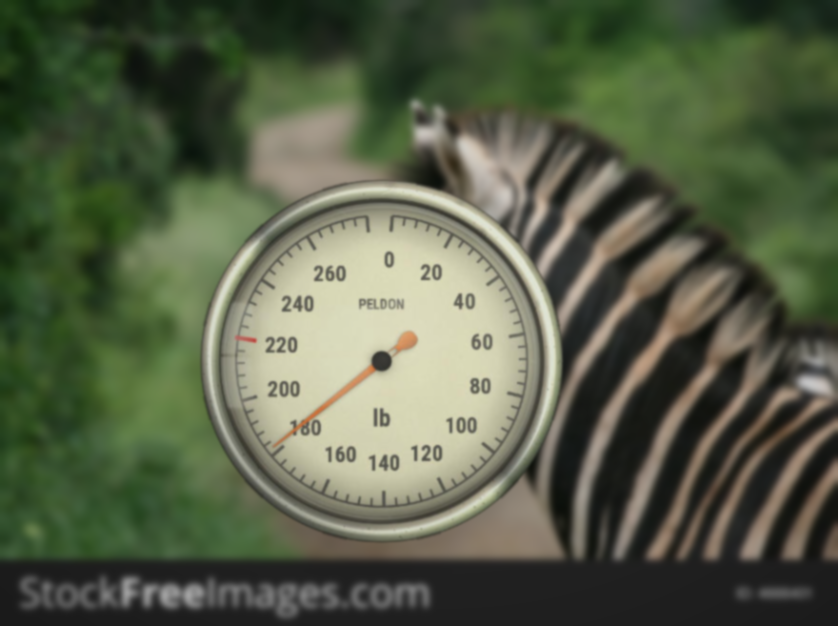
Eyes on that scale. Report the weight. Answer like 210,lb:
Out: 182,lb
